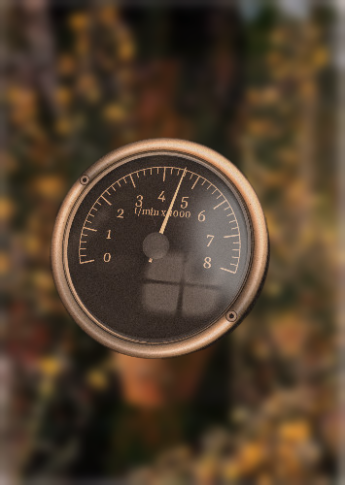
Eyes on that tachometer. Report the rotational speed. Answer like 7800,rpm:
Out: 4600,rpm
